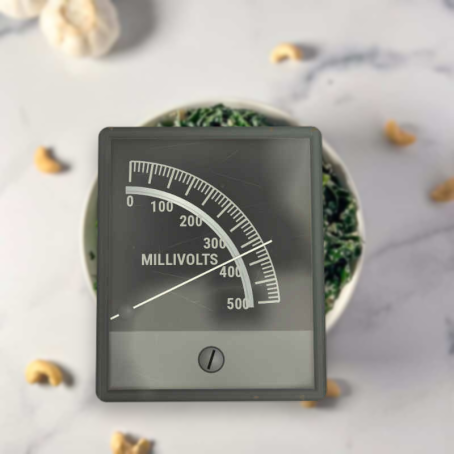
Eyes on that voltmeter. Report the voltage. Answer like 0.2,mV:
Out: 370,mV
